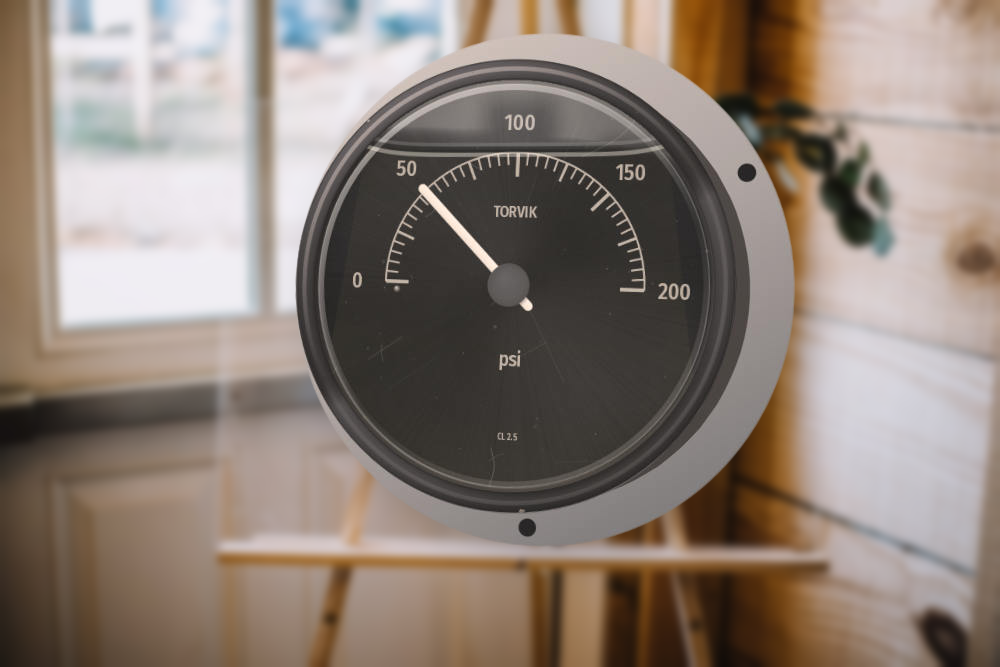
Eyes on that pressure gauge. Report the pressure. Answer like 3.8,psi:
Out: 50,psi
